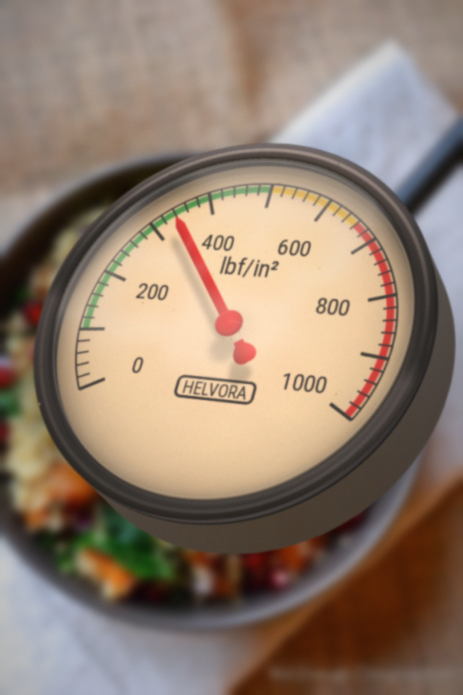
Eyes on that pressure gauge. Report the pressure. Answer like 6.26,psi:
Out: 340,psi
